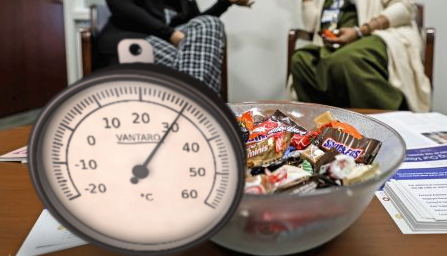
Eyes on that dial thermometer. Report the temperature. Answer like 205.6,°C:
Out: 30,°C
